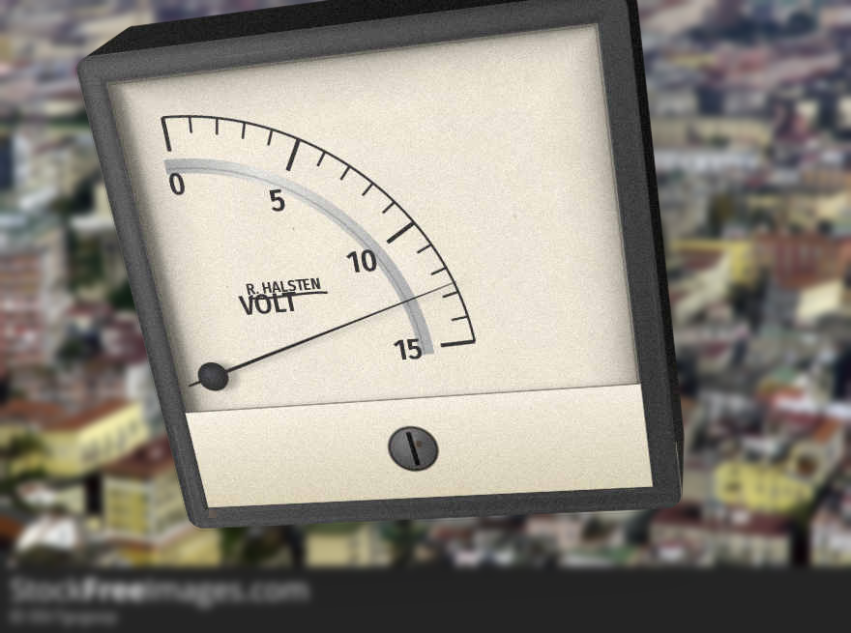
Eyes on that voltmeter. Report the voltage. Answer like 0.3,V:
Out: 12.5,V
